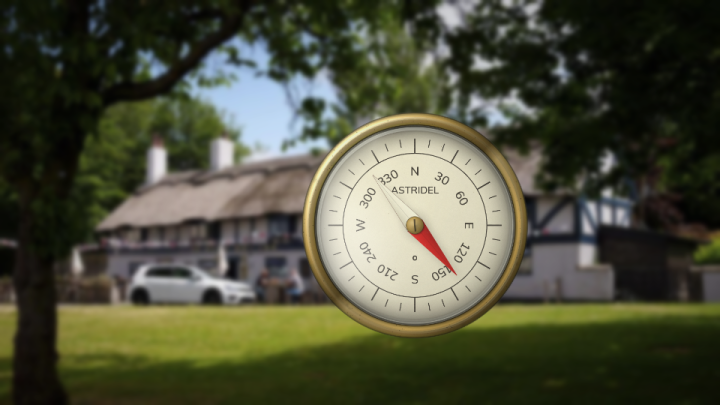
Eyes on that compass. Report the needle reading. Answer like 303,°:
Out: 140,°
